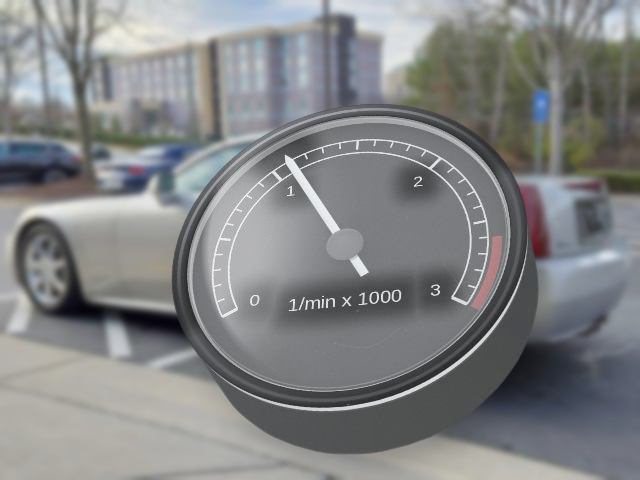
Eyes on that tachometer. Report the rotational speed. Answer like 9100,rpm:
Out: 1100,rpm
